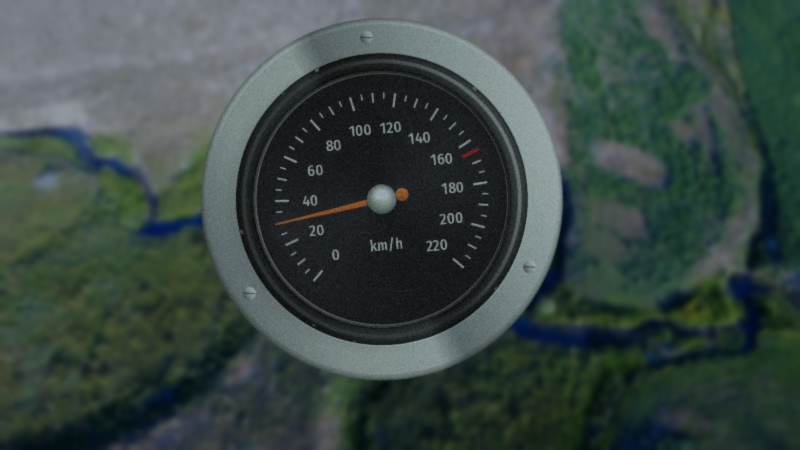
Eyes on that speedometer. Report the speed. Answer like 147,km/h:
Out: 30,km/h
